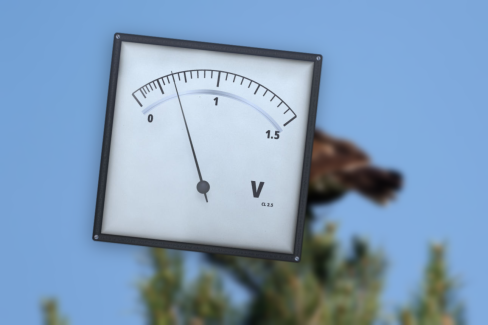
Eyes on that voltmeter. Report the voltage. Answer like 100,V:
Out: 0.65,V
